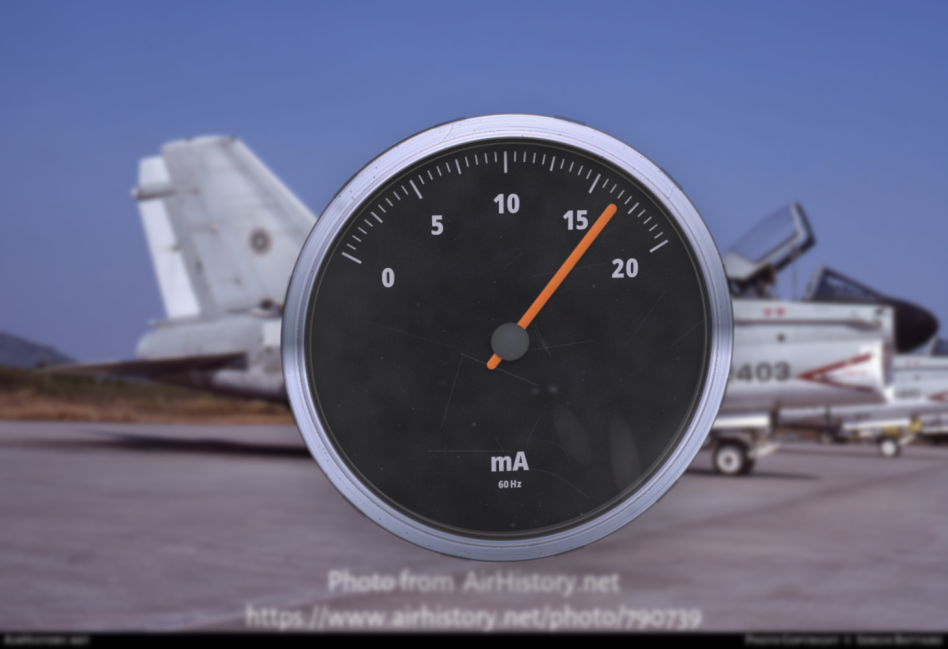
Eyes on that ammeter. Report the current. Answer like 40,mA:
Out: 16.5,mA
